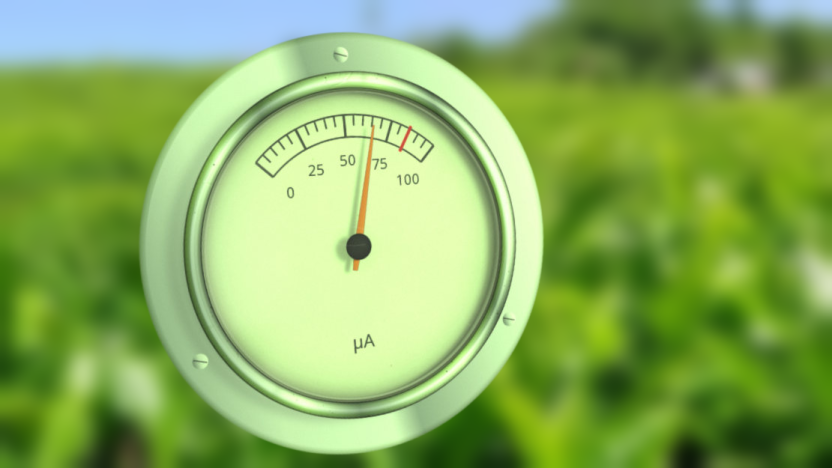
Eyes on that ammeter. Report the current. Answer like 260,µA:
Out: 65,µA
